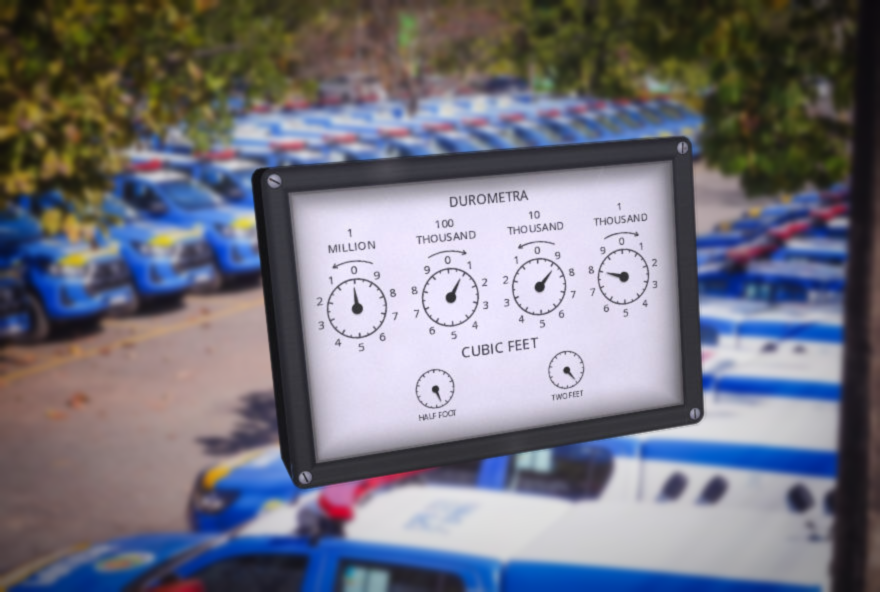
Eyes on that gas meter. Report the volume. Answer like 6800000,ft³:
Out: 8800,ft³
